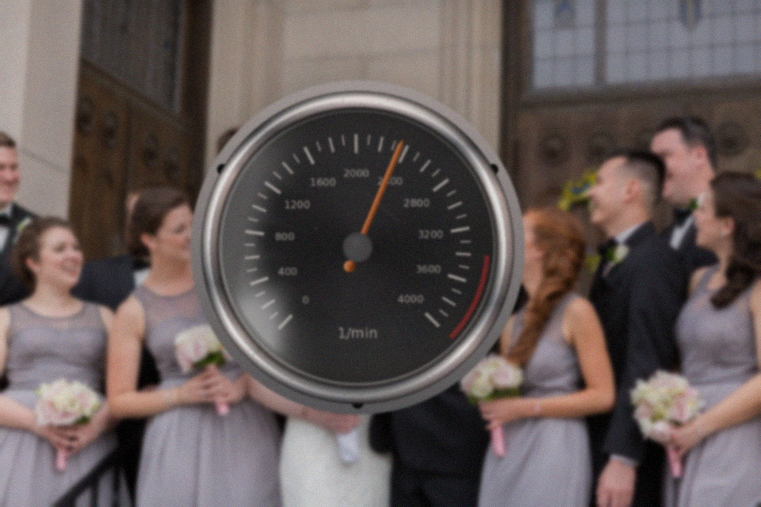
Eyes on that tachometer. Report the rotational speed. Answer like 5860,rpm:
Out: 2350,rpm
